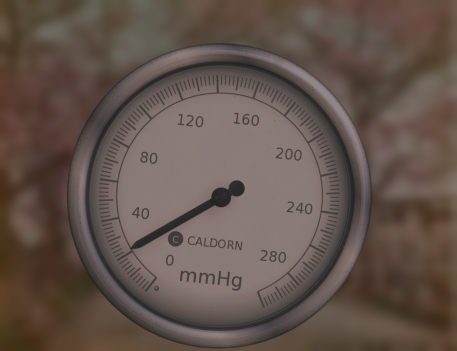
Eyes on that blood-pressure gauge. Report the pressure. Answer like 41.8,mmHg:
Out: 22,mmHg
